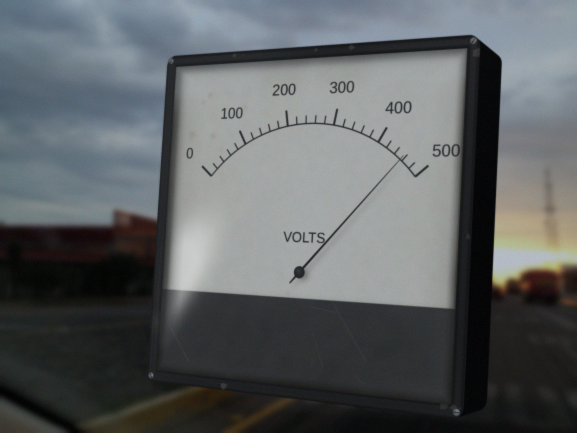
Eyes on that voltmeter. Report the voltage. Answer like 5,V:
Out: 460,V
